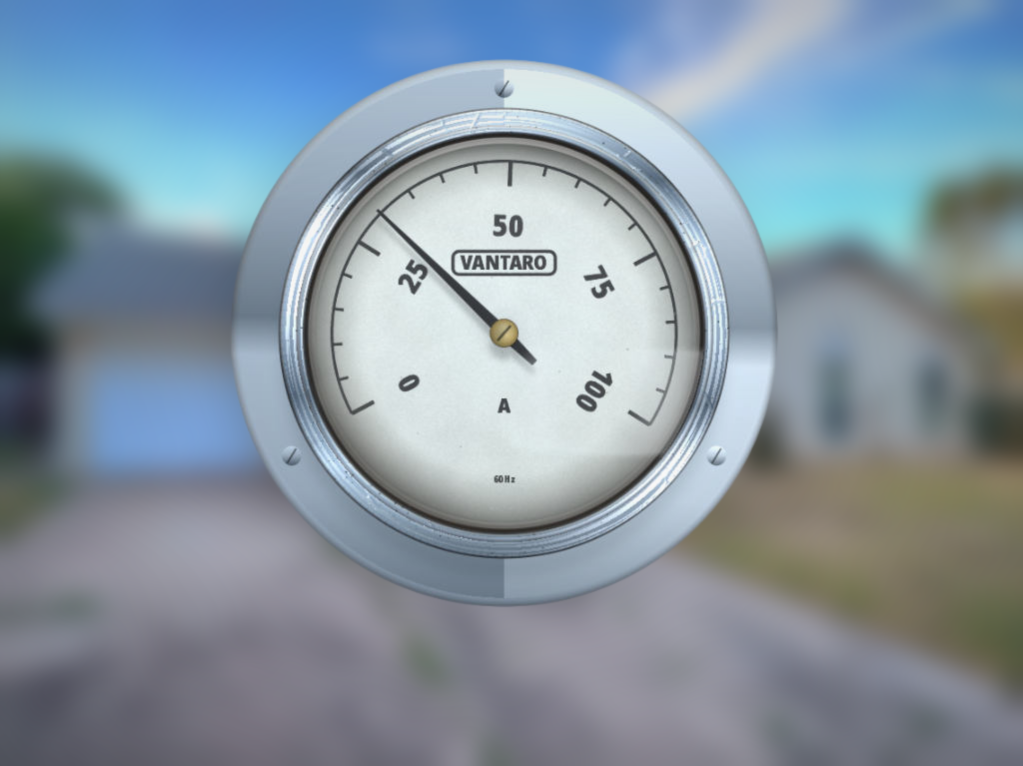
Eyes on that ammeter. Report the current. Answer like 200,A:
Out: 30,A
